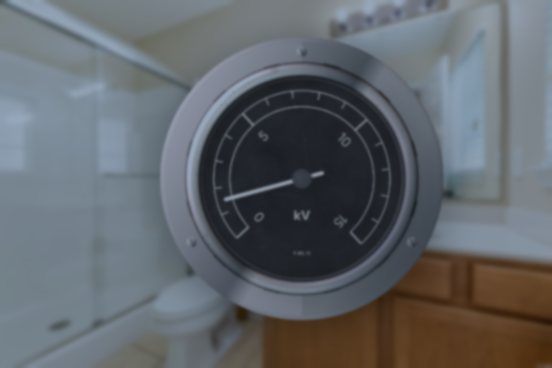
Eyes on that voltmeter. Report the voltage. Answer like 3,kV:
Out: 1.5,kV
